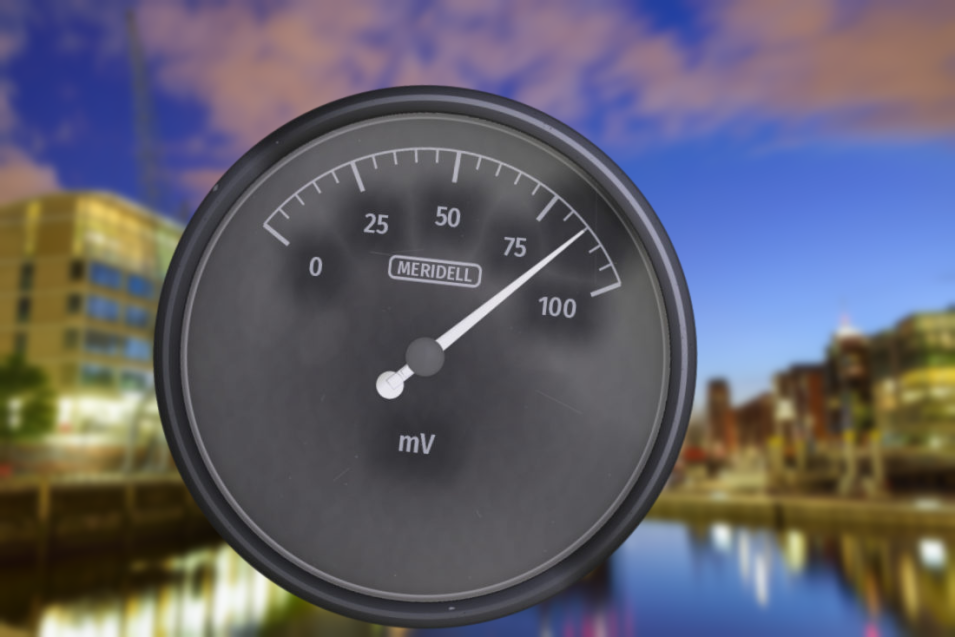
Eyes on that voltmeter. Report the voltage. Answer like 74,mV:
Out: 85,mV
